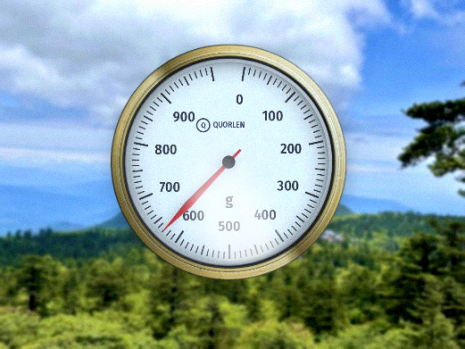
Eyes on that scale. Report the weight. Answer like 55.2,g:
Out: 630,g
